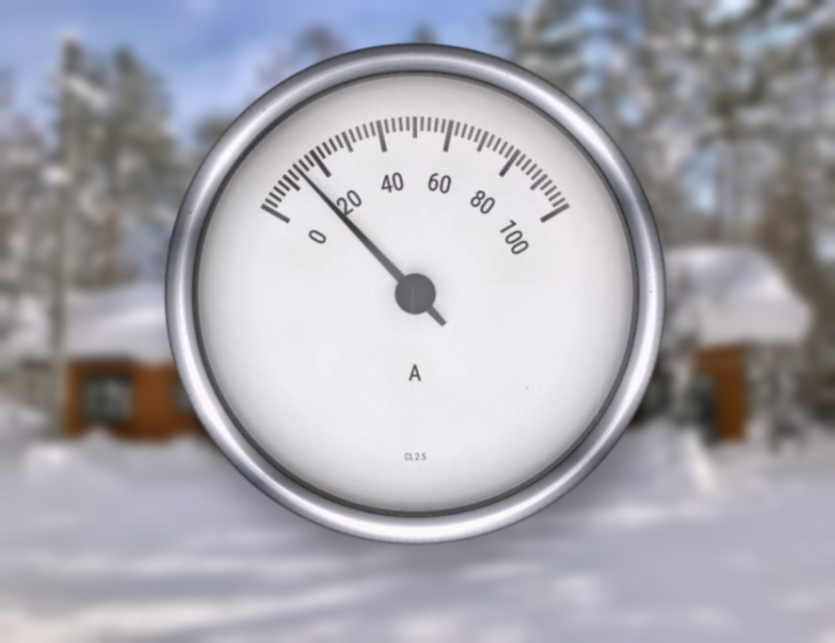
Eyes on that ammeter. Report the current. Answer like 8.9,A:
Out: 14,A
